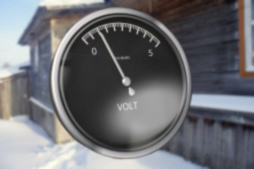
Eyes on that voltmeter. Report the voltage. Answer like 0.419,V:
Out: 1,V
